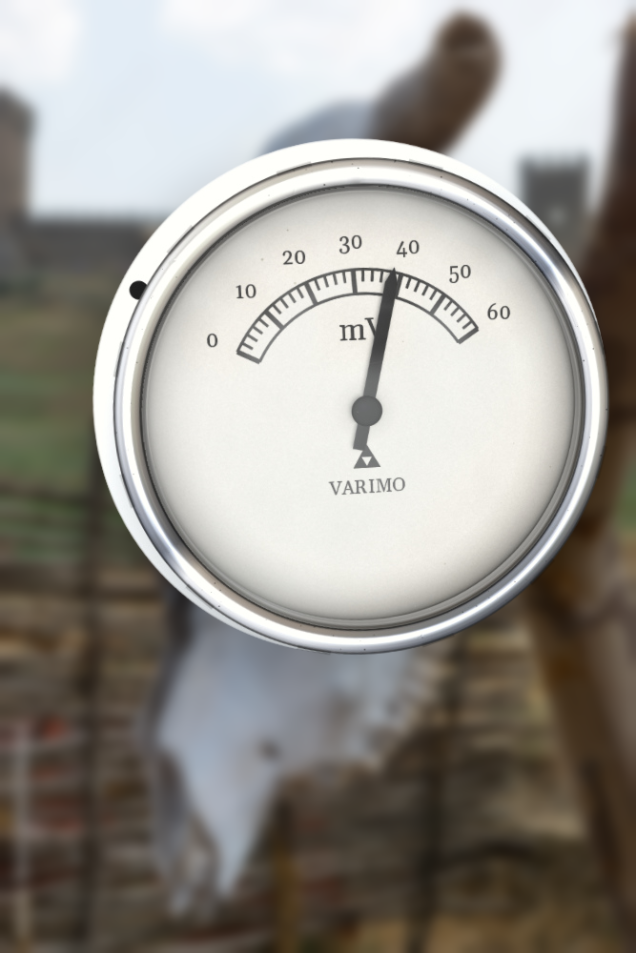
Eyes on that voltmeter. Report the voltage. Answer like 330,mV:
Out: 38,mV
